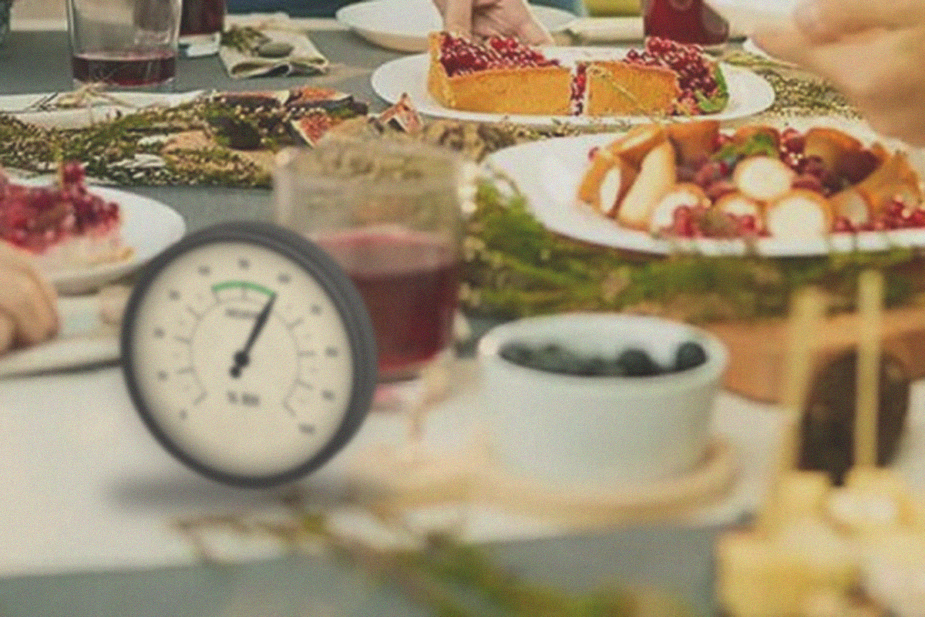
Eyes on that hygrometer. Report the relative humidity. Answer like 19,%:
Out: 60,%
